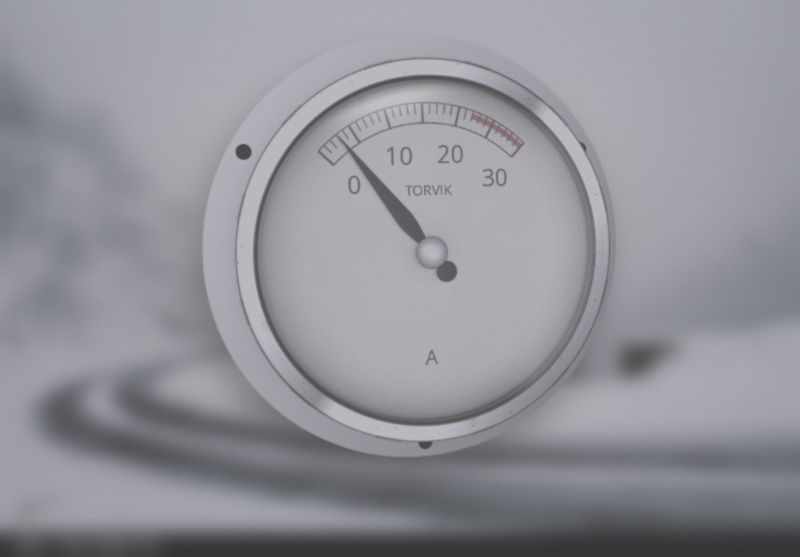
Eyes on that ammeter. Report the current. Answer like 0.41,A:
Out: 3,A
